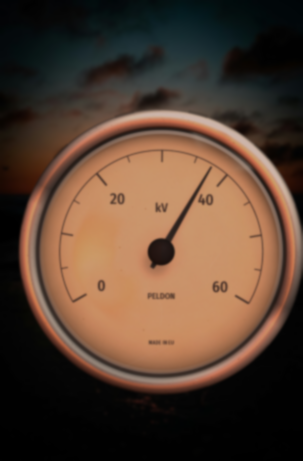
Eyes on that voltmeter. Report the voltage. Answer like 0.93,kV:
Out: 37.5,kV
